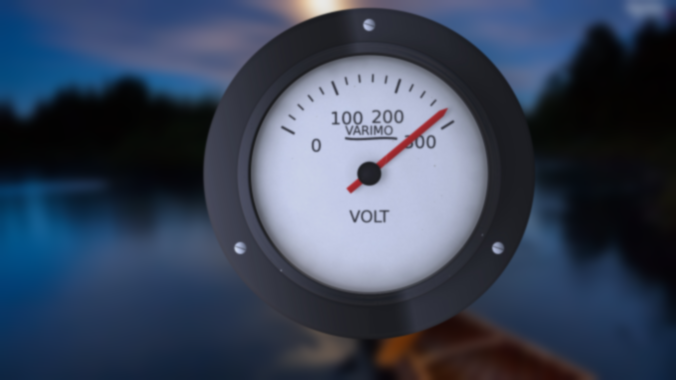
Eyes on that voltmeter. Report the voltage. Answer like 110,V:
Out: 280,V
